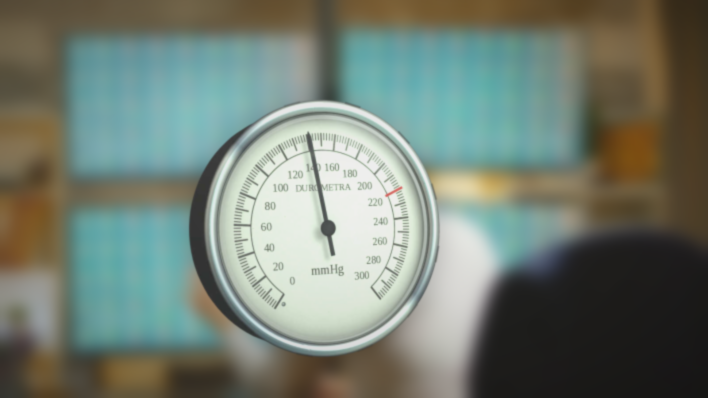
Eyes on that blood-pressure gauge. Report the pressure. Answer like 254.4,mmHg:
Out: 140,mmHg
